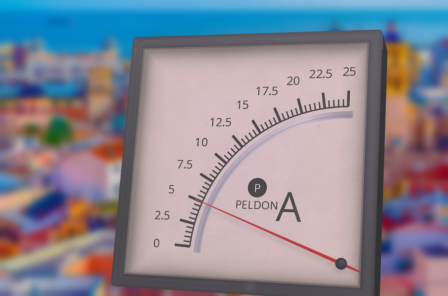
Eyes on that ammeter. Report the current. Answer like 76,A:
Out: 5,A
